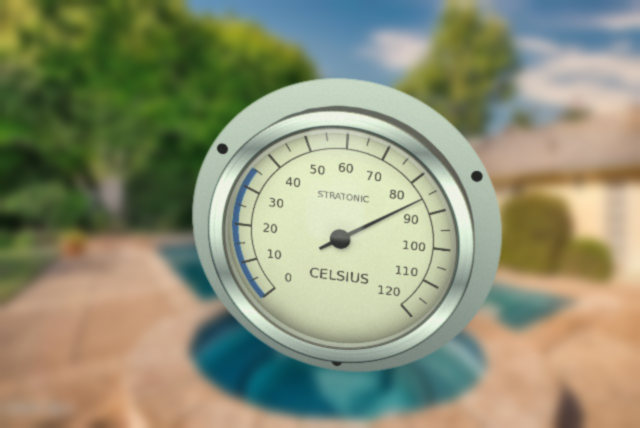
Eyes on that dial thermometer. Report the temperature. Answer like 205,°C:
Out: 85,°C
